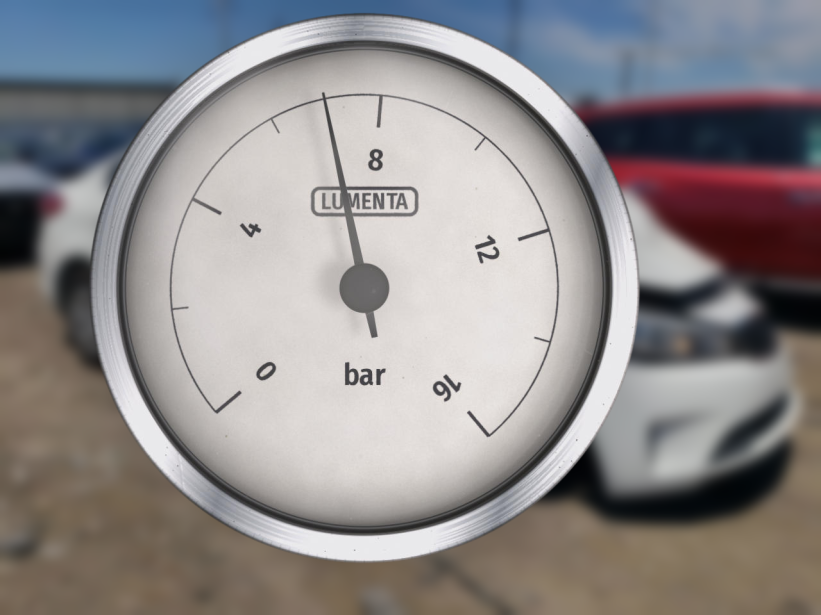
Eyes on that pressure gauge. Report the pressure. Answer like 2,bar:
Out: 7,bar
